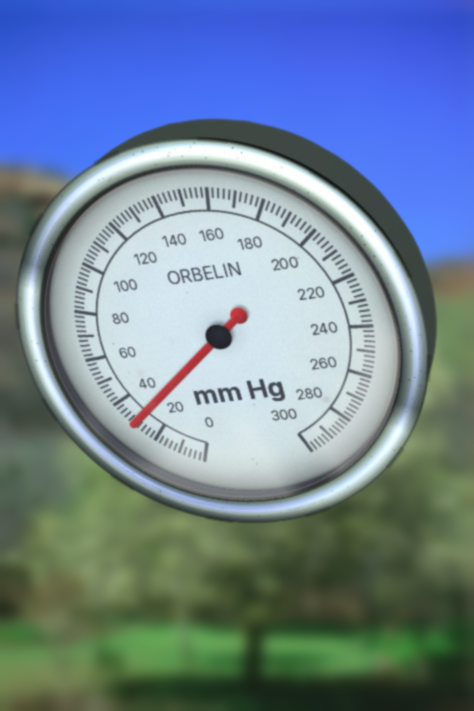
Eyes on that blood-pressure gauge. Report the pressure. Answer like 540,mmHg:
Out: 30,mmHg
